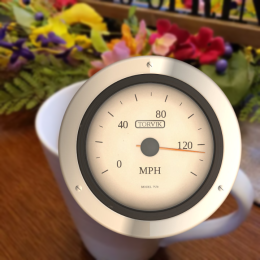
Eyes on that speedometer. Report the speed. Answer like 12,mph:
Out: 125,mph
